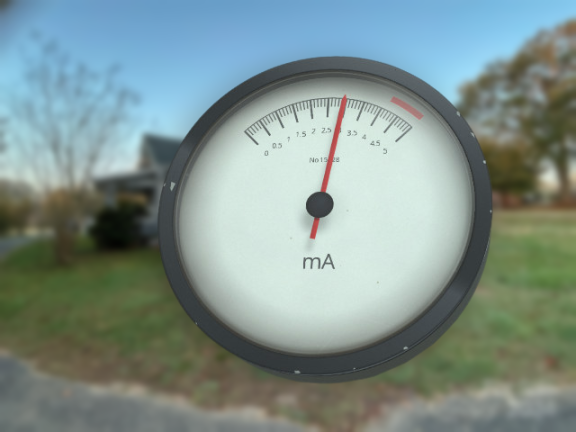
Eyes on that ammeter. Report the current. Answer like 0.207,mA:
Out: 3,mA
